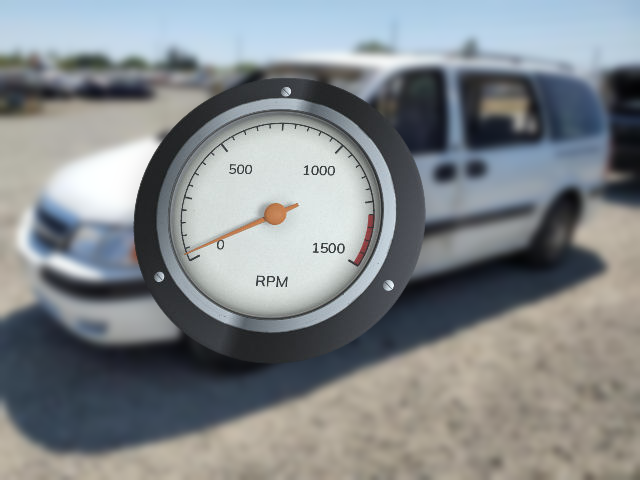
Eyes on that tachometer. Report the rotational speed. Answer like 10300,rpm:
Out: 25,rpm
